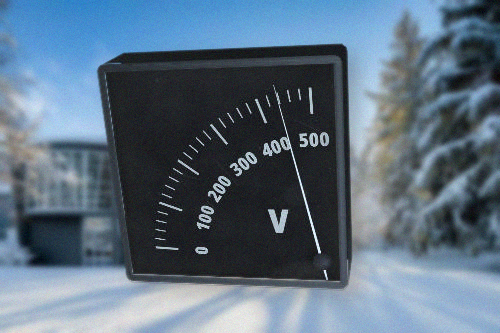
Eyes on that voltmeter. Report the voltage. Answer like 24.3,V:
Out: 440,V
